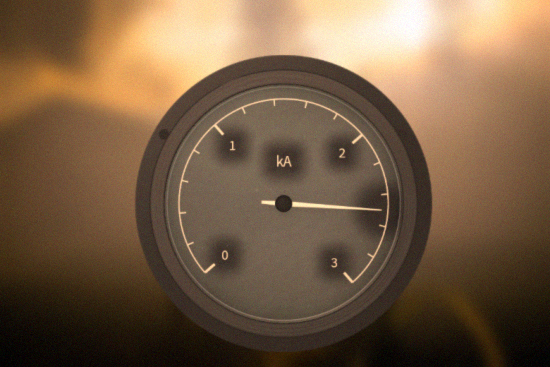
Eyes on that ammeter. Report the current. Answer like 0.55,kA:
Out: 2.5,kA
